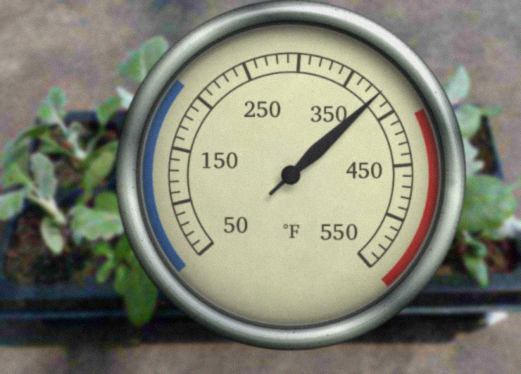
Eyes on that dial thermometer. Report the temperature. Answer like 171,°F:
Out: 380,°F
